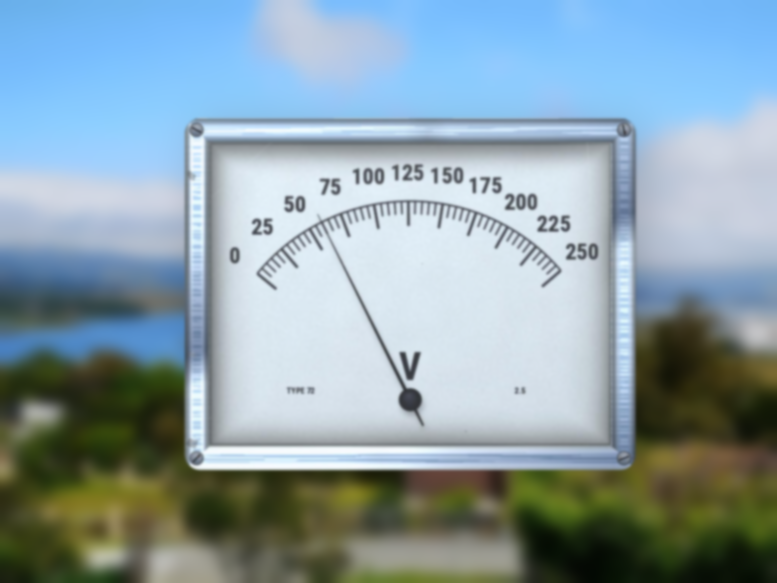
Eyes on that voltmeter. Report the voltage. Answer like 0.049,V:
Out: 60,V
